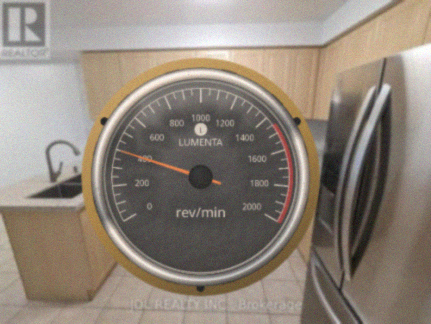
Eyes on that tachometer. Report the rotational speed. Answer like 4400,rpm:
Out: 400,rpm
